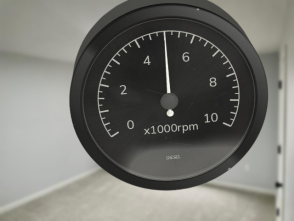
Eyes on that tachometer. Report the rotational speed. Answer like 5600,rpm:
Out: 5000,rpm
